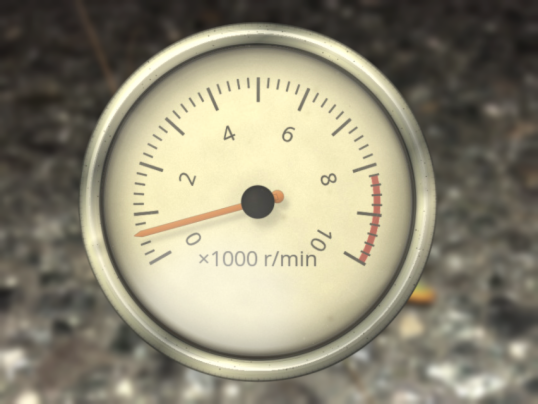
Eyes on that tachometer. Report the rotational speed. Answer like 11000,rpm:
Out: 600,rpm
